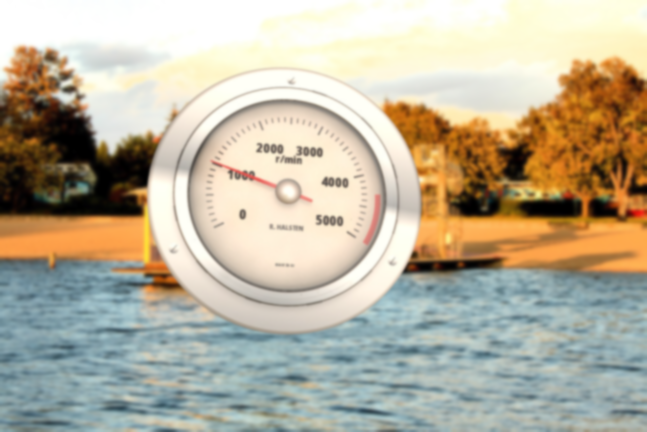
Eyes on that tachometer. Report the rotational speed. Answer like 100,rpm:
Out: 1000,rpm
